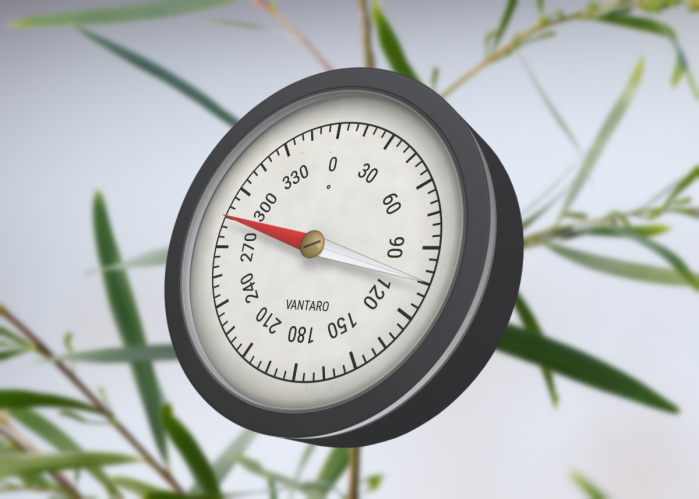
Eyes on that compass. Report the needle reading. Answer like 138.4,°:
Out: 285,°
